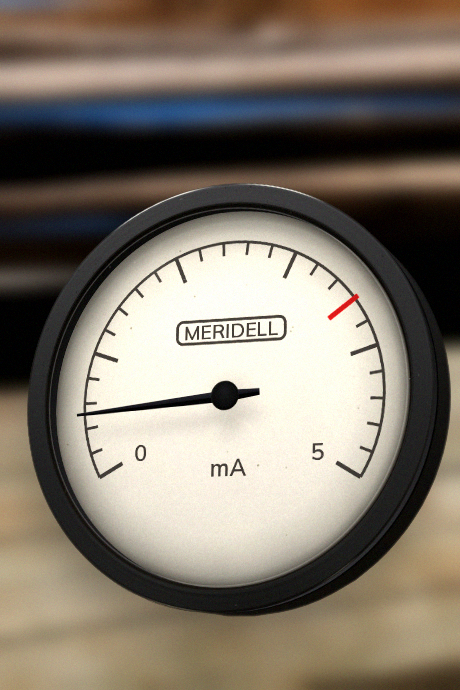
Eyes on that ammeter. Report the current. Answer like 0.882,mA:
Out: 0.5,mA
